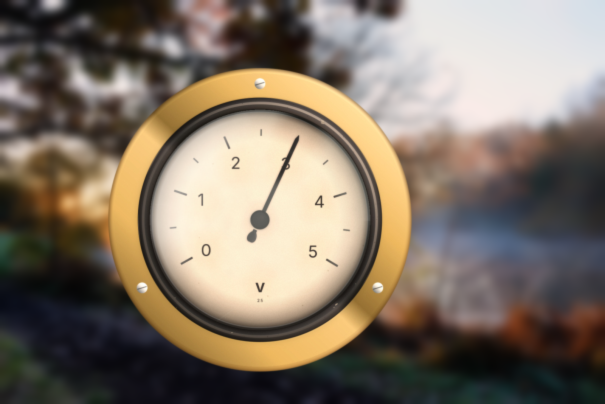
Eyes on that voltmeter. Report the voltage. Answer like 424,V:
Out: 3,V
